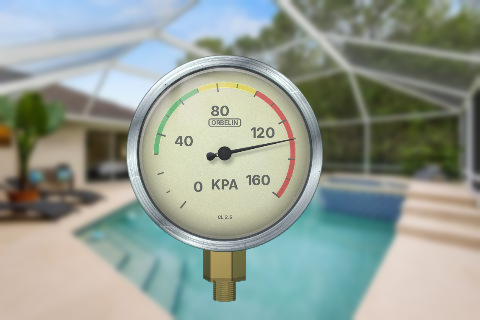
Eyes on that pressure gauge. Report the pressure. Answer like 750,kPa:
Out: 130,kPa
